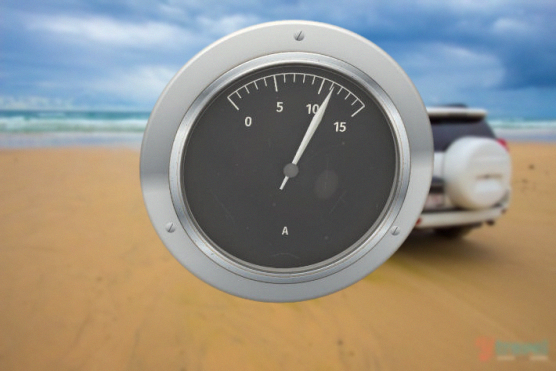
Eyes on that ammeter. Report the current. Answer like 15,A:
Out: 11,A
